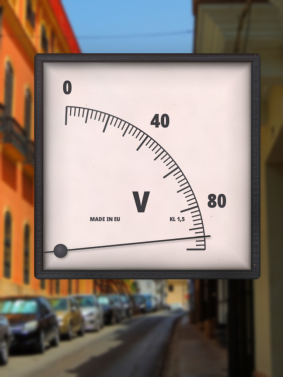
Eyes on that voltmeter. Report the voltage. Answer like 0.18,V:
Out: 94,V
